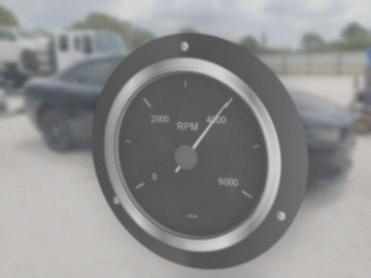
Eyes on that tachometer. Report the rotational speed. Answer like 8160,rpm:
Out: 4000,rpm
